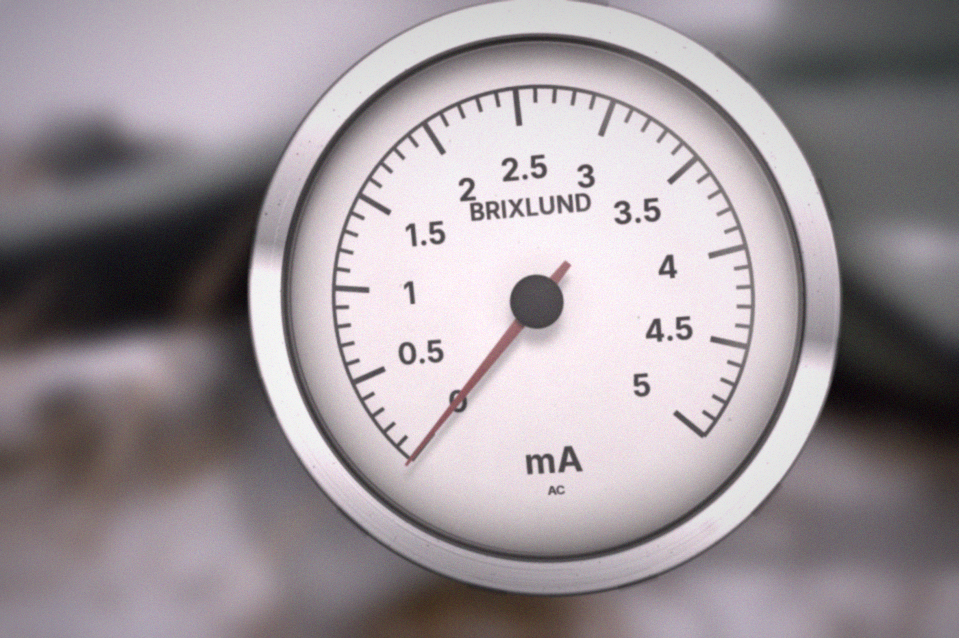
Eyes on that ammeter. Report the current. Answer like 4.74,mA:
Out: 0,mA
